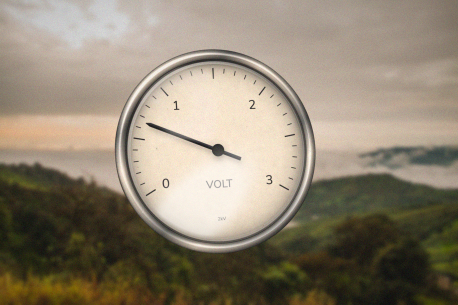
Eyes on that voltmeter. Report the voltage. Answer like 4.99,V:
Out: 0.65,V
